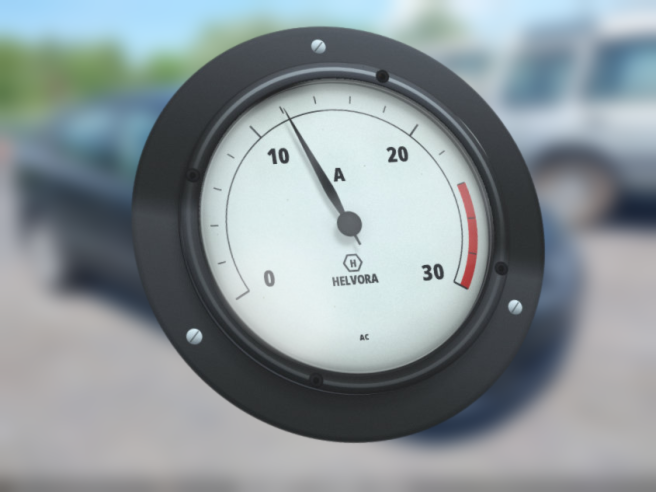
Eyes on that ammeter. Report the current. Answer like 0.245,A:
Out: 12,A
